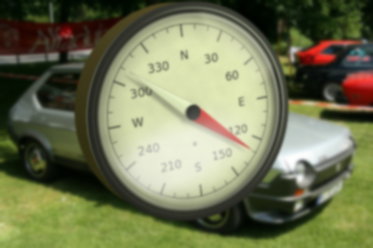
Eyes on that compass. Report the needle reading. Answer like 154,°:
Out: 130,°
